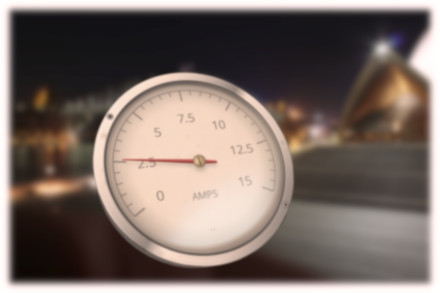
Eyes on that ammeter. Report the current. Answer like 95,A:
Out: 2.5,A
